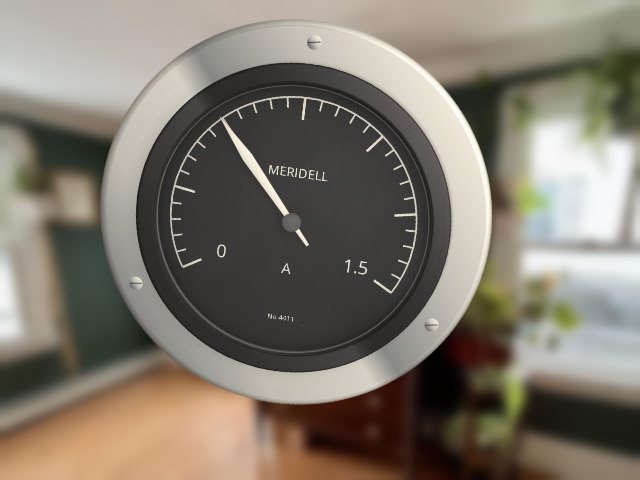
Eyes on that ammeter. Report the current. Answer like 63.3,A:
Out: 0.5,A
